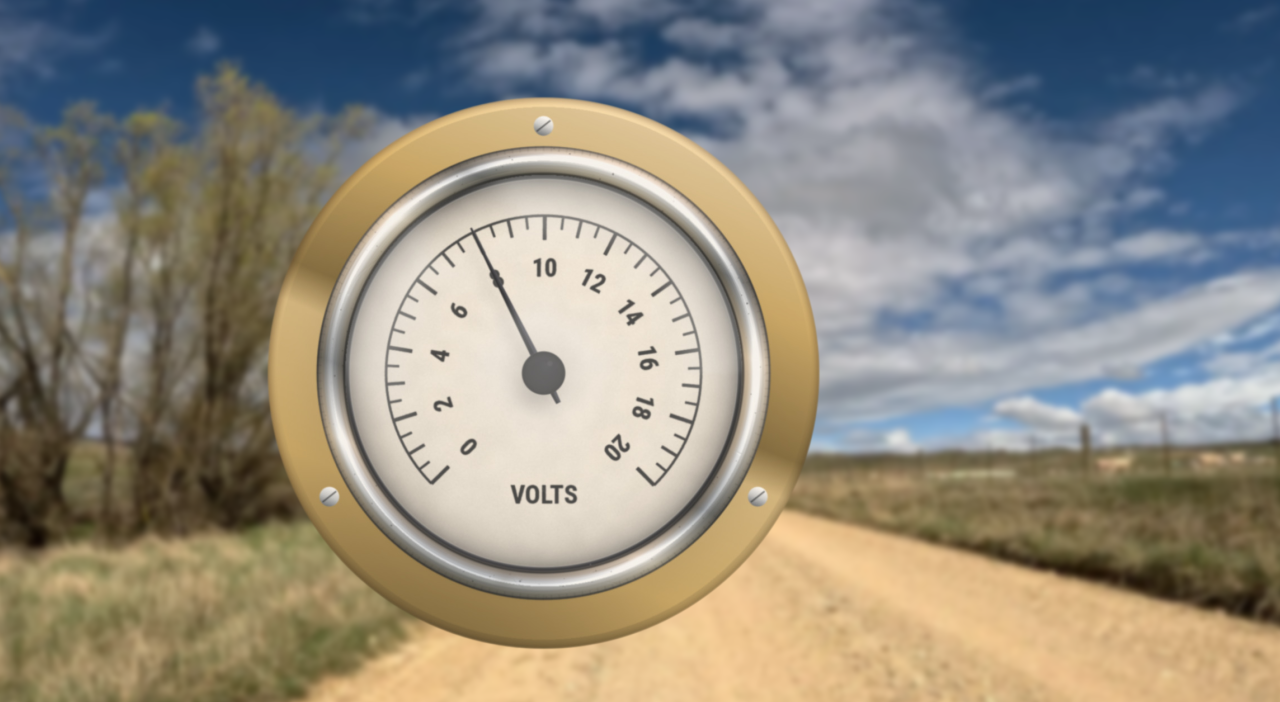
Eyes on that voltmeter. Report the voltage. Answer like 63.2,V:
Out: 8,V
